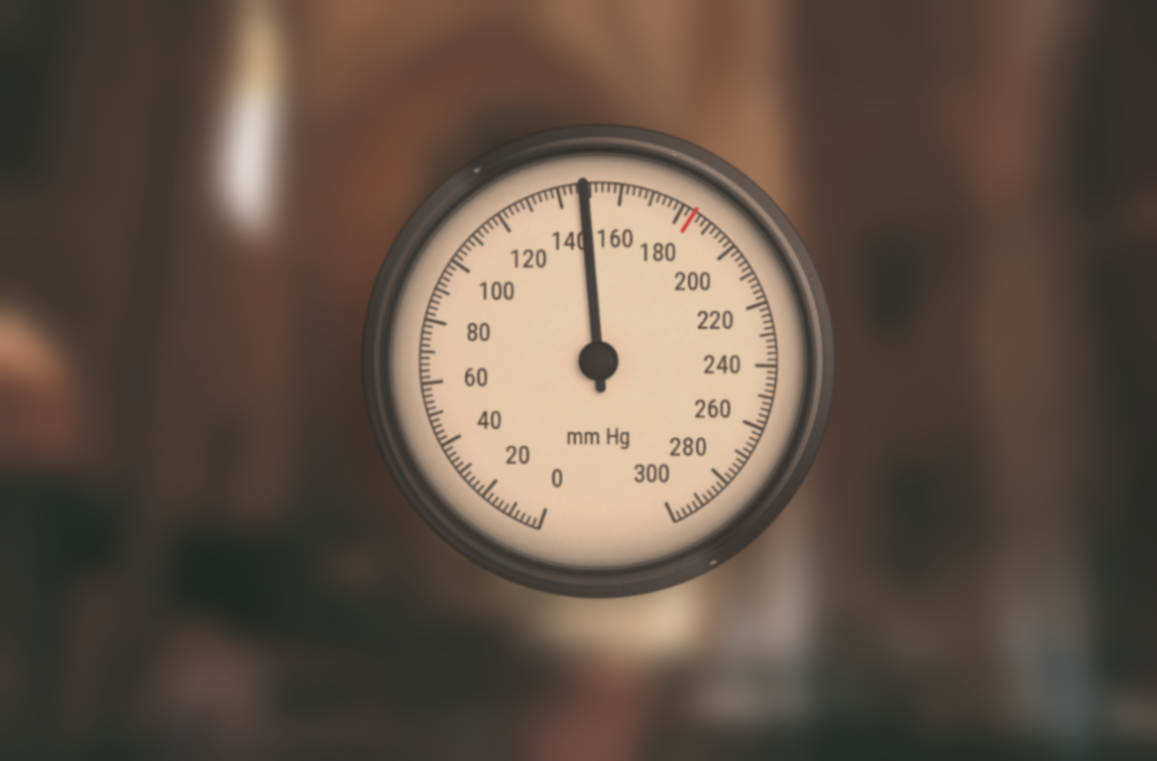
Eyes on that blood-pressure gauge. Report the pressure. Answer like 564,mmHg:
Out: 148,mmHg
